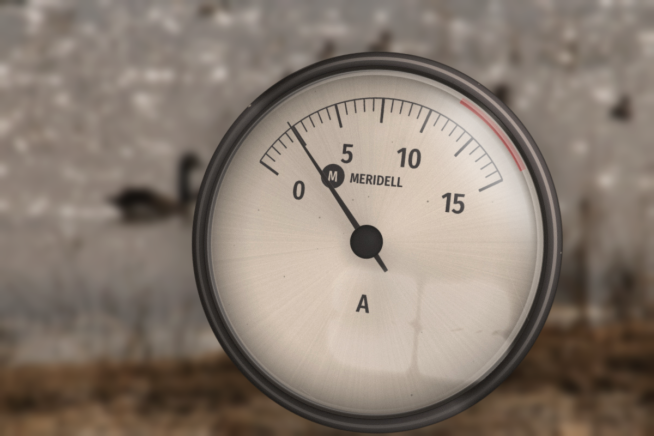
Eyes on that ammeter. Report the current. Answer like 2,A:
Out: 2.5,A
